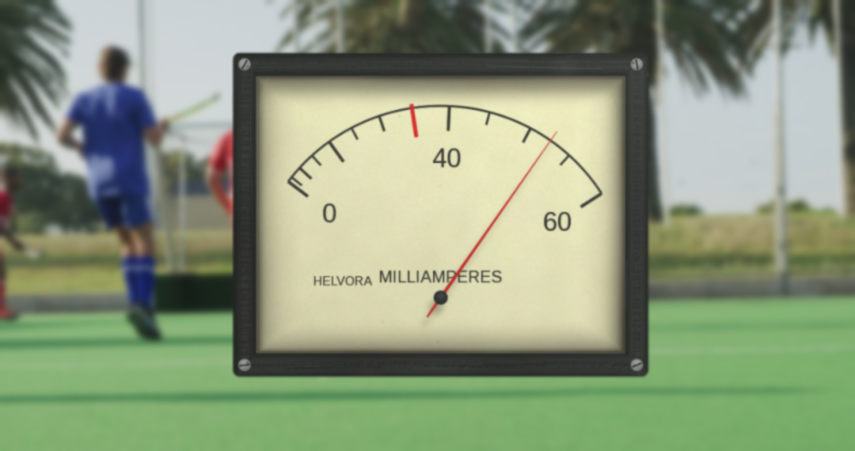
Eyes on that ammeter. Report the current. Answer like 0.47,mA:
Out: 52.5,mA
